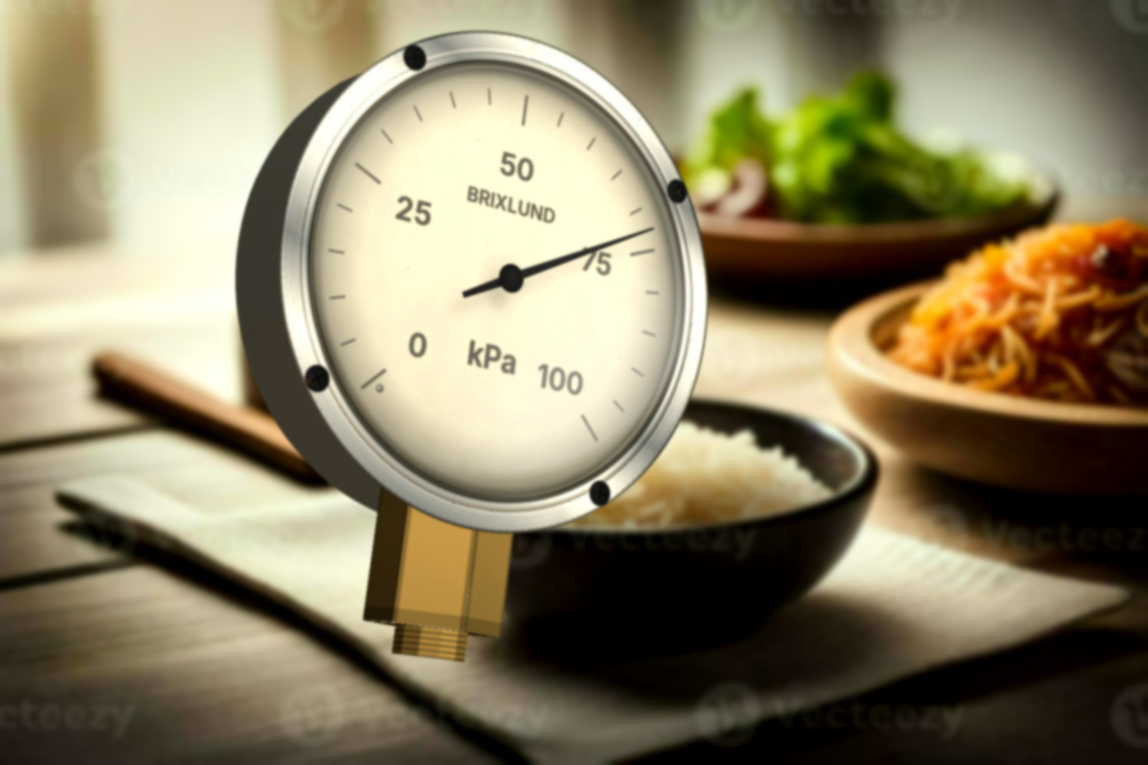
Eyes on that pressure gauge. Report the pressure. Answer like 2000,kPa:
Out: 72.5,kPa
